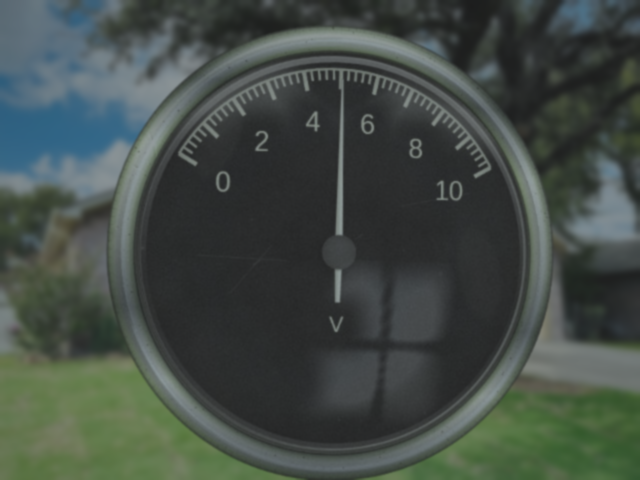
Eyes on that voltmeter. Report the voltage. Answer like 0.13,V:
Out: 5,V
